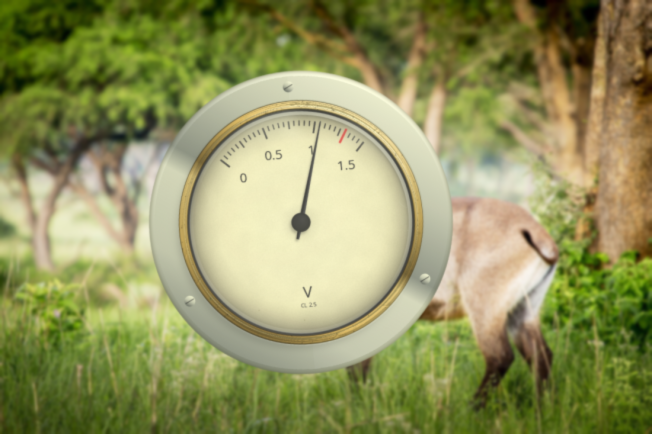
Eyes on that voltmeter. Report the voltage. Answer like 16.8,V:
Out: 1.05,V
